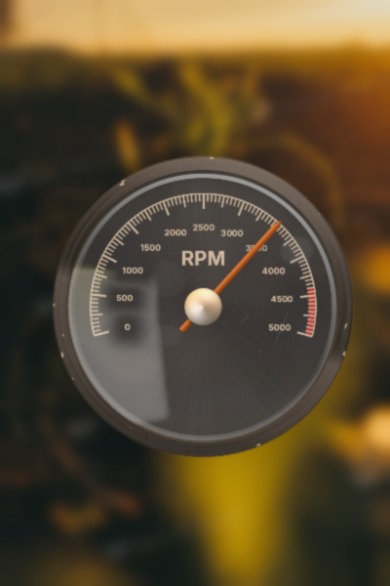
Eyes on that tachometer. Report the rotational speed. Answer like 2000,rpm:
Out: 3500,rpm
